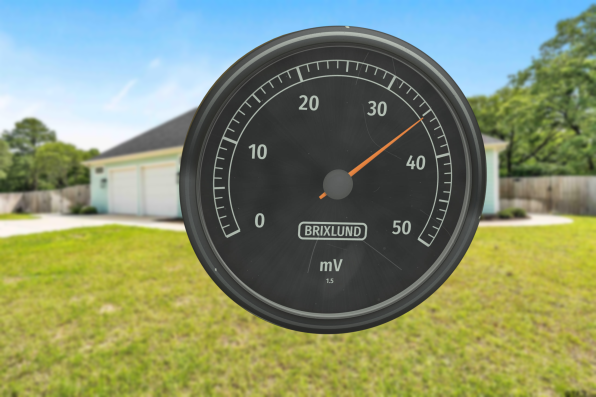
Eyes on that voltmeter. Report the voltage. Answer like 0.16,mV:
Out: 35,mV
